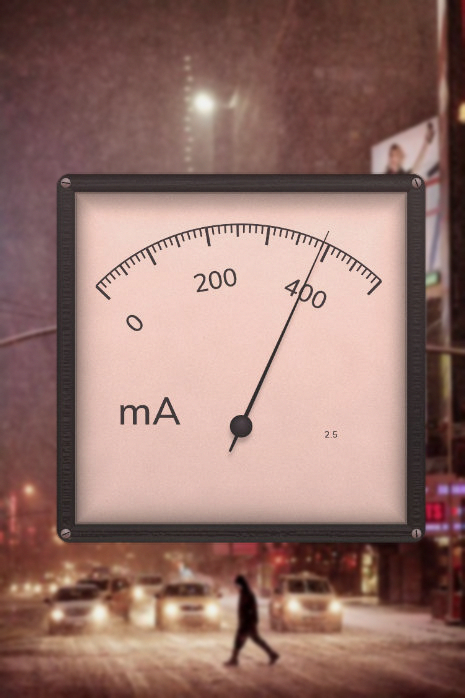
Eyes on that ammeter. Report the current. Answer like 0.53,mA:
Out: 390,mA
